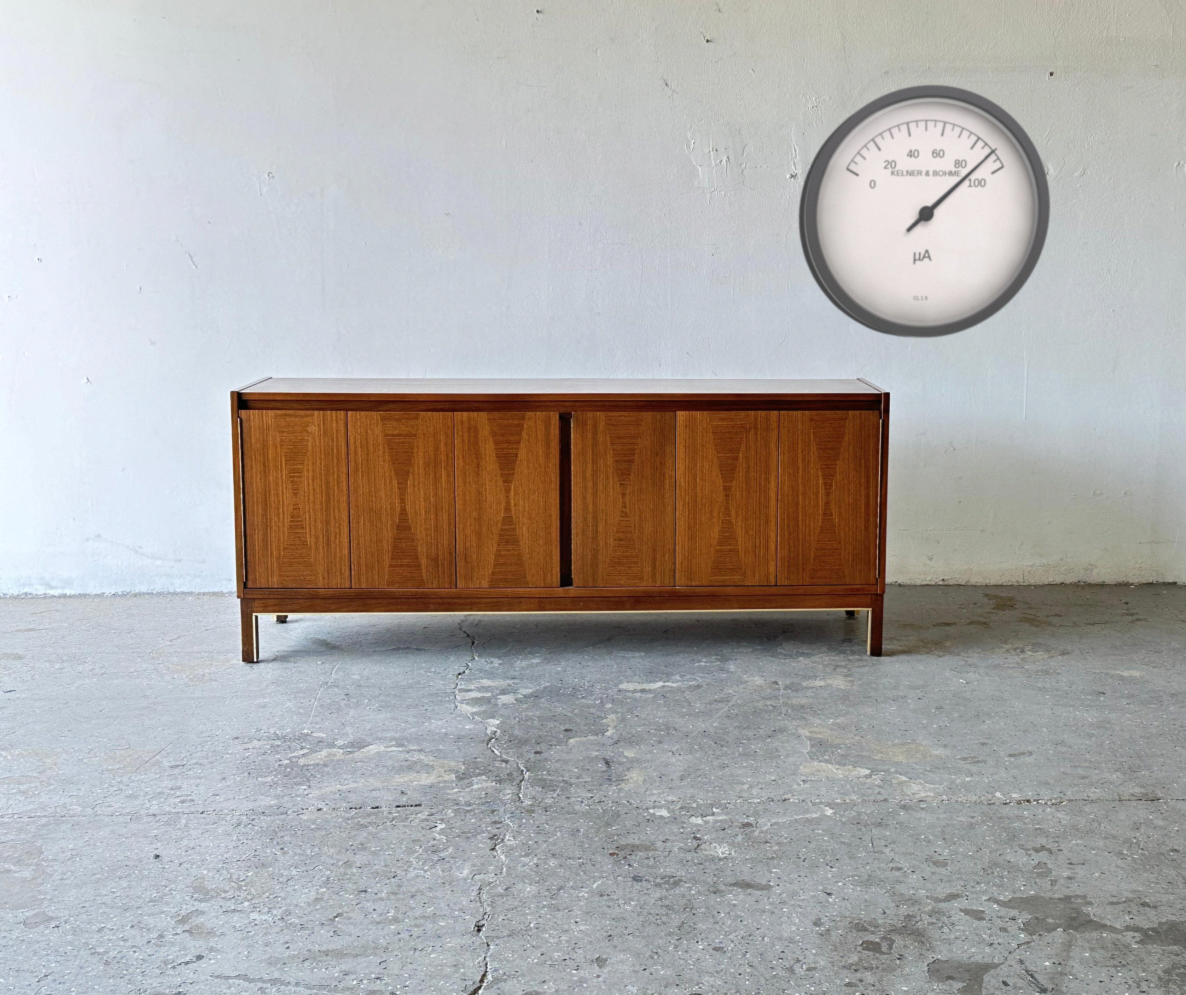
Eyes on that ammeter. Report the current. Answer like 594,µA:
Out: 90,µA
